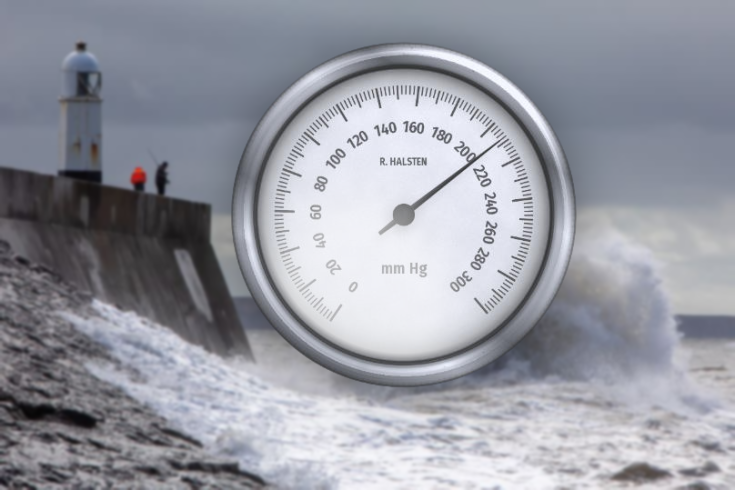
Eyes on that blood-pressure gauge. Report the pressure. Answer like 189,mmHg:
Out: 208,mmHg
